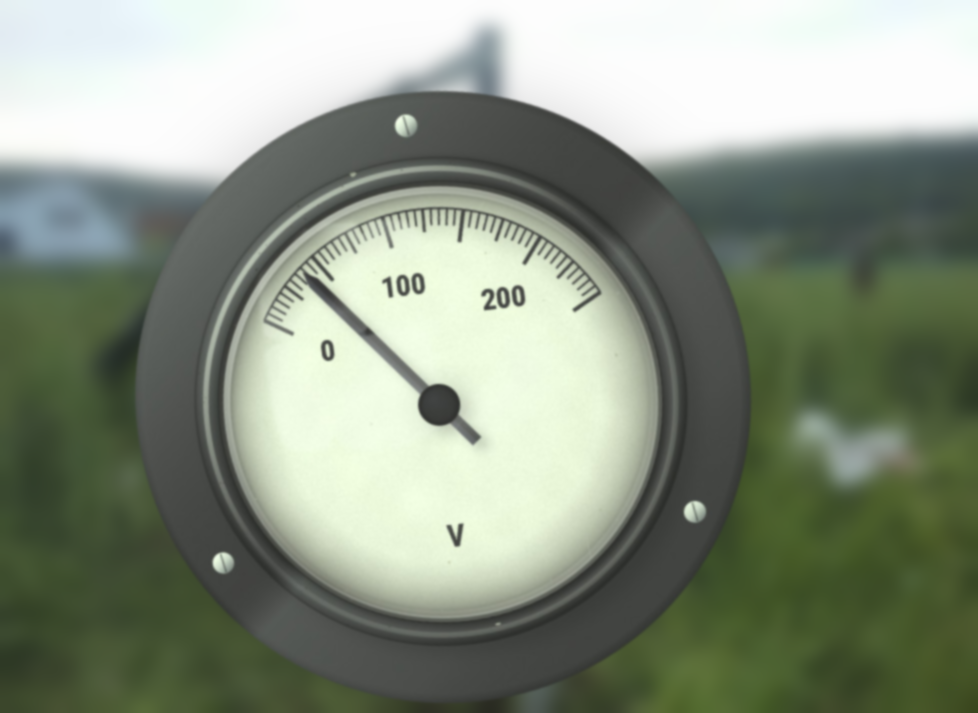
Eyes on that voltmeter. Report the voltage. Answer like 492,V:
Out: 40,V
